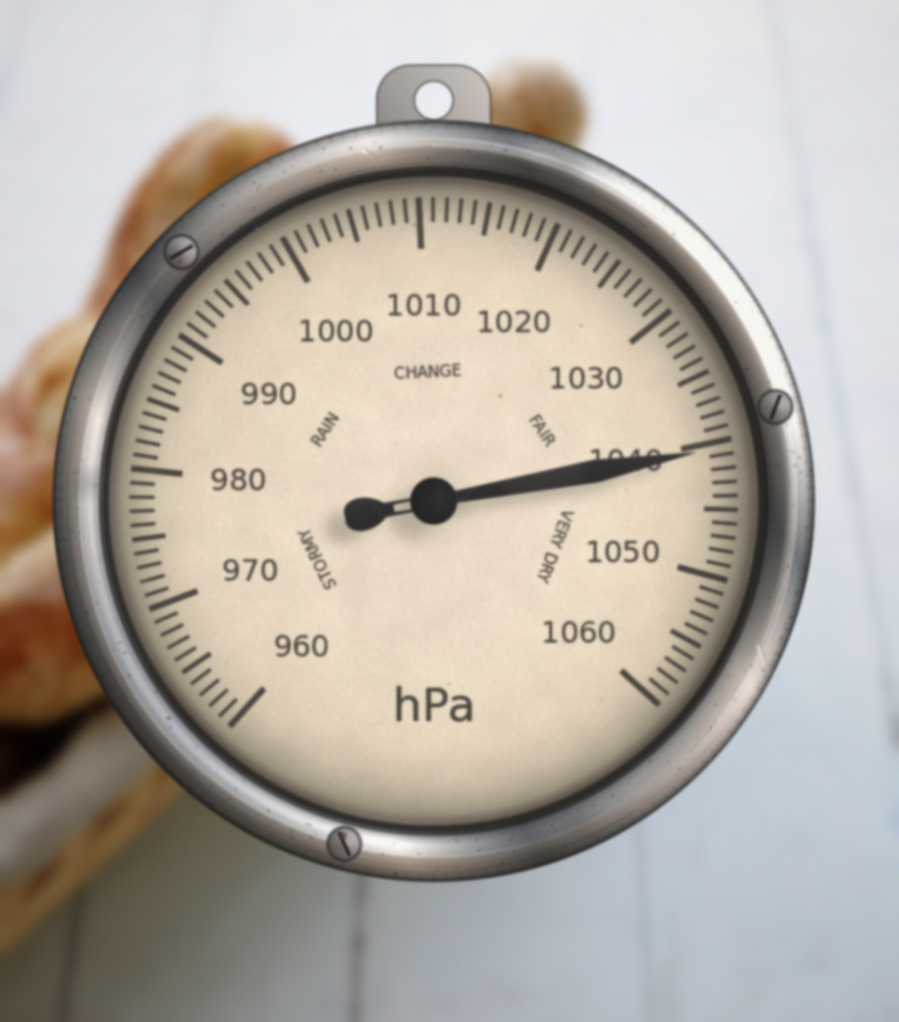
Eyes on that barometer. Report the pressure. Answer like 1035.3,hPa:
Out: 1040.5,hPa
